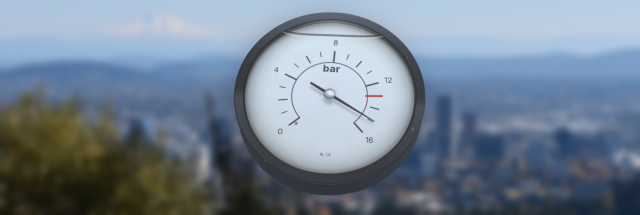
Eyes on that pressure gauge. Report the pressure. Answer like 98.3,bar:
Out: 15,bar
